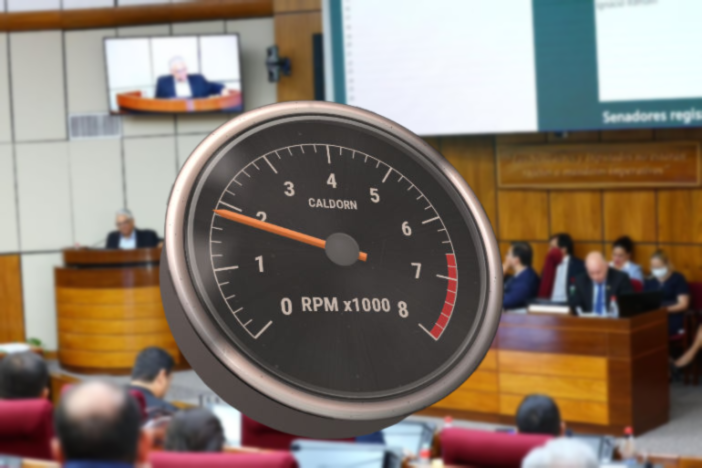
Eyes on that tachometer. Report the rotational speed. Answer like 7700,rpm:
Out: 1800,rpm
